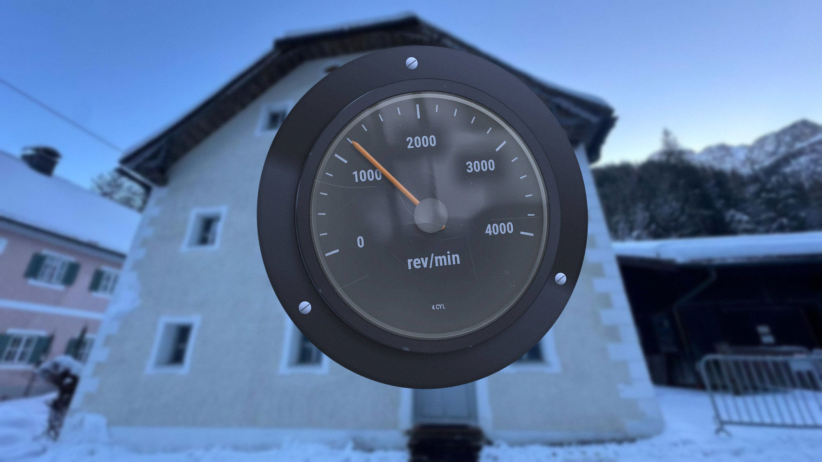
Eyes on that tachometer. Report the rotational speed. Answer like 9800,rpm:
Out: 1200,rpm
